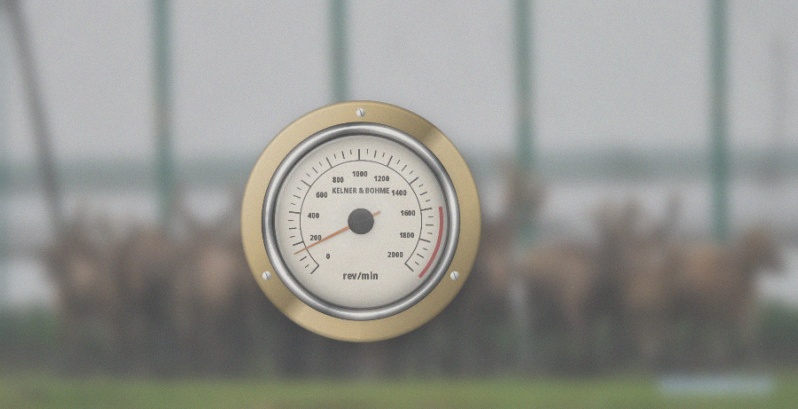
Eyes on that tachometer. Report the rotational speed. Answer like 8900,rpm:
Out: 150,rpm
